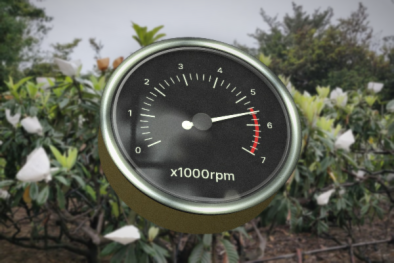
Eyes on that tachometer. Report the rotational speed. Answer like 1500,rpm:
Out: 5600,rpm
